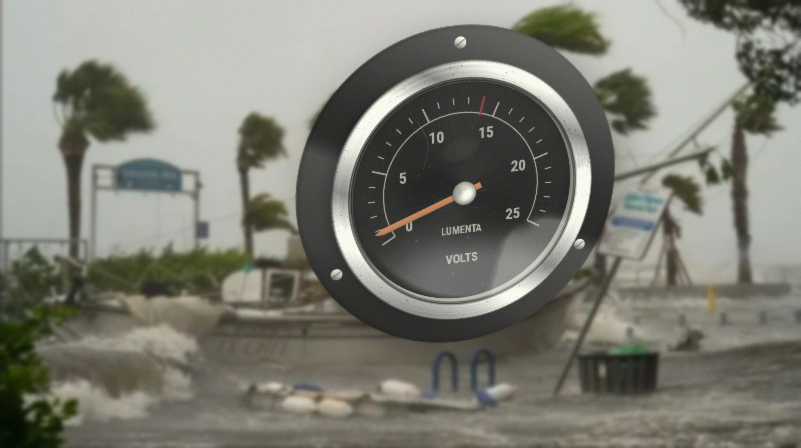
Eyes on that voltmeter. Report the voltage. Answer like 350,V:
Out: 1,V
